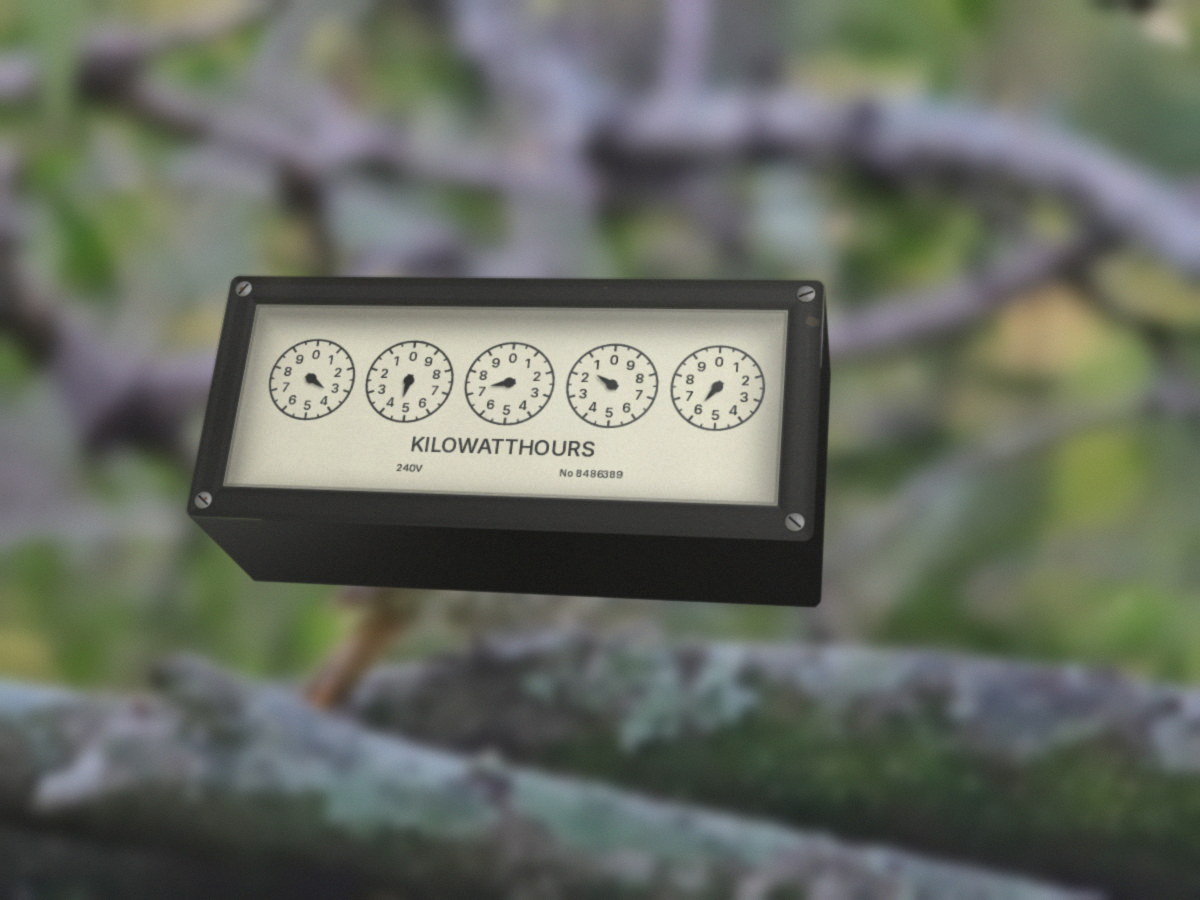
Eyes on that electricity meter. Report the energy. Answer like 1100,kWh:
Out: 34716,kWh
